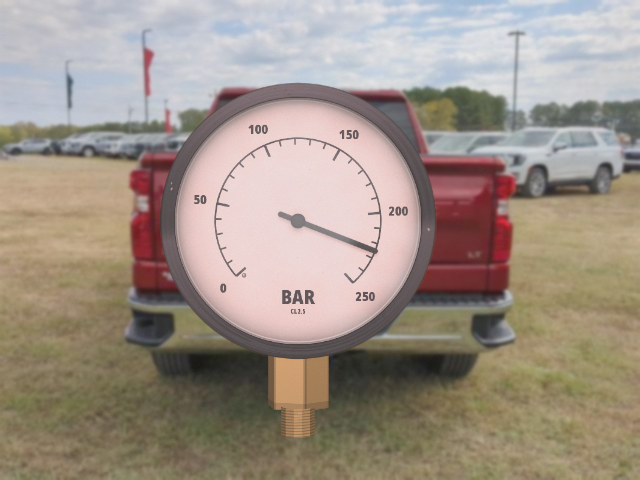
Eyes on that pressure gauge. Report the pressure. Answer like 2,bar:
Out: 225,bar
